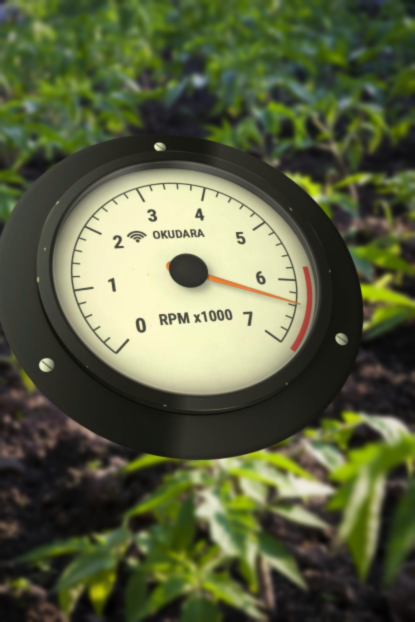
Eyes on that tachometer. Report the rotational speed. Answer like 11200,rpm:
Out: 6400,rpm
